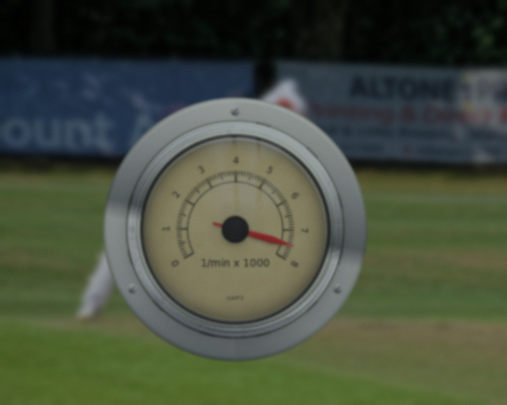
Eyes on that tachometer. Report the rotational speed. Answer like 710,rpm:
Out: 7500,rpm
